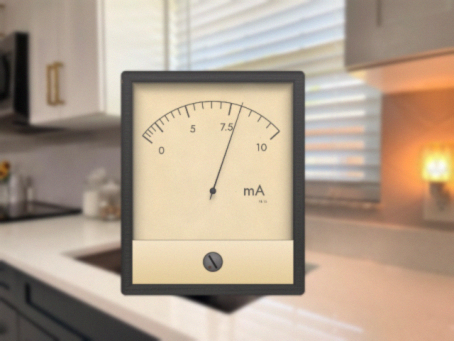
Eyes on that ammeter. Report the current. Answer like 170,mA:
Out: 8,mA
